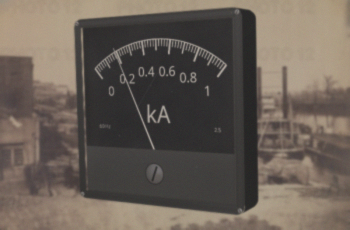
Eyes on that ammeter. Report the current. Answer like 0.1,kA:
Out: 0.2,kA
